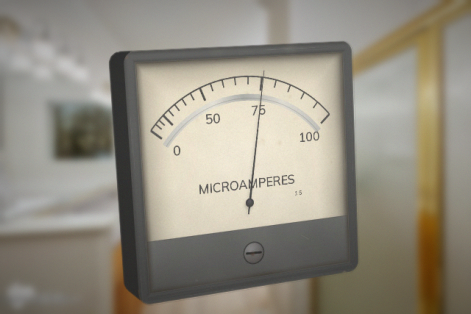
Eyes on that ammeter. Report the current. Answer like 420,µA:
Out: 75,µA
